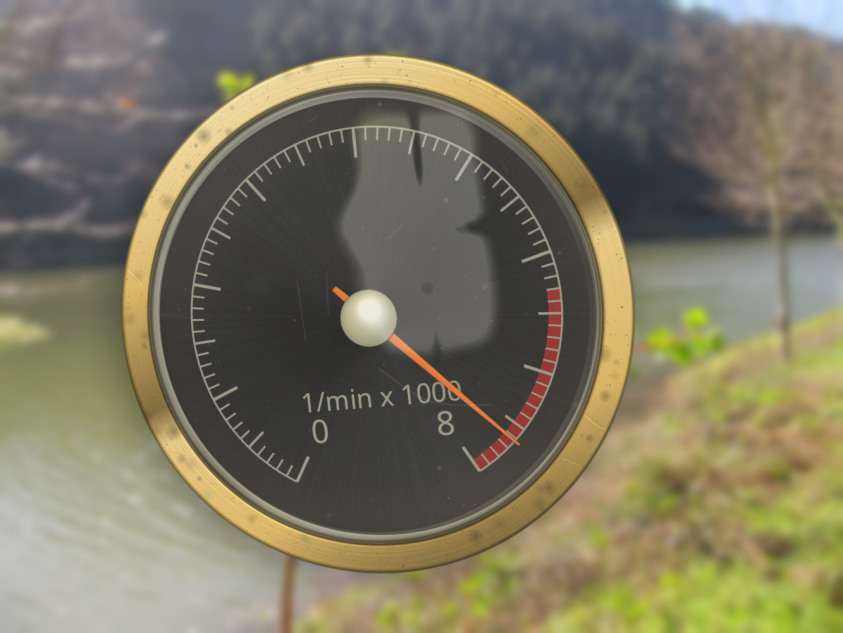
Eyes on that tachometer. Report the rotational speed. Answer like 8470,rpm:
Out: 7600,rpm
